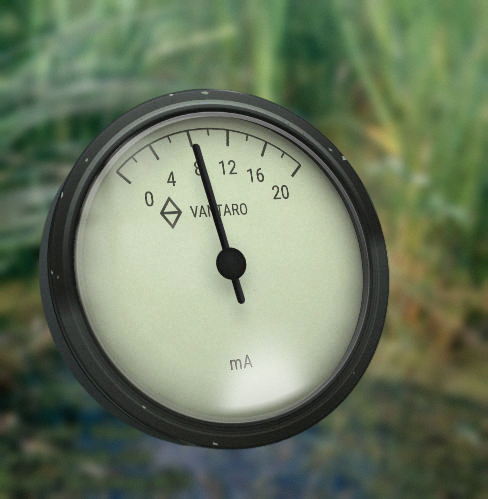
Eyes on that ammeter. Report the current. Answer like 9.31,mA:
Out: 8,mA
